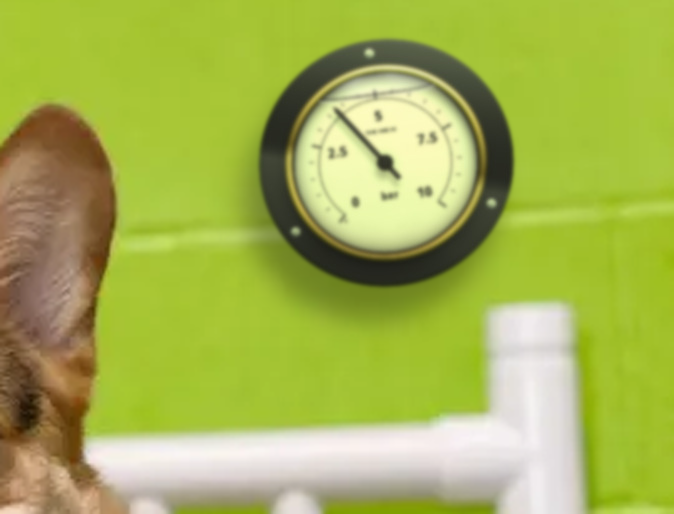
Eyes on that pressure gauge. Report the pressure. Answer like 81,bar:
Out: 3.75,bar
